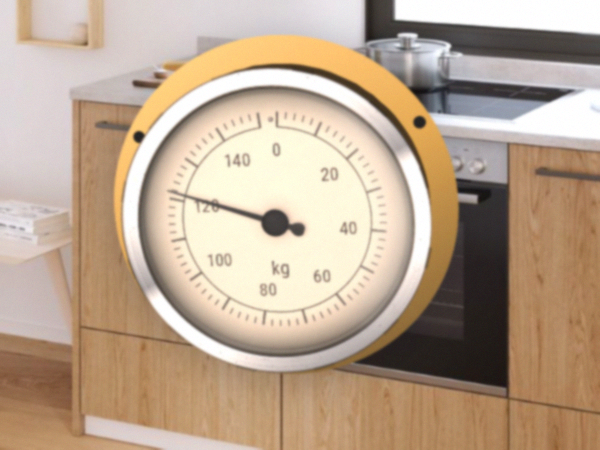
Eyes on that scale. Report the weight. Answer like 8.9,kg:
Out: 122,kg
